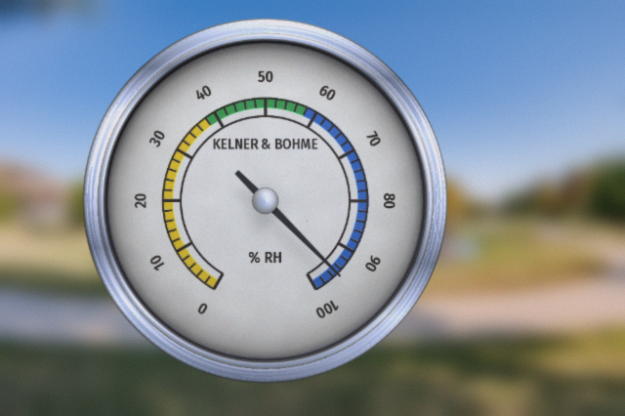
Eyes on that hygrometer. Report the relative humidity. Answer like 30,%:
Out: 95,%
